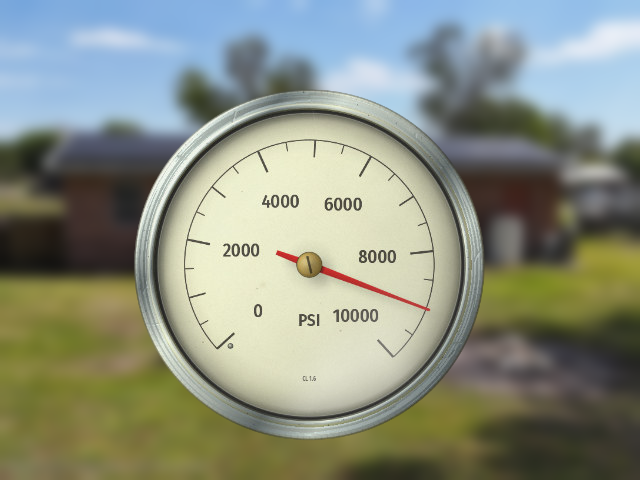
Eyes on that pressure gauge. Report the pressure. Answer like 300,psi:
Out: 9000,psi
